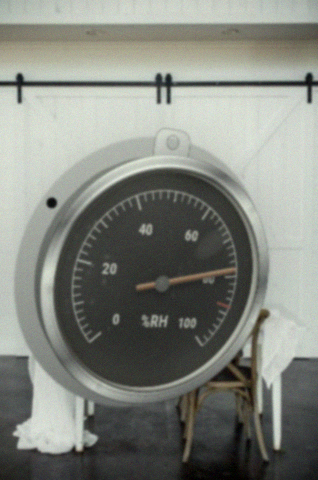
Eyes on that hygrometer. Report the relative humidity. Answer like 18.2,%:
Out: 78,%
